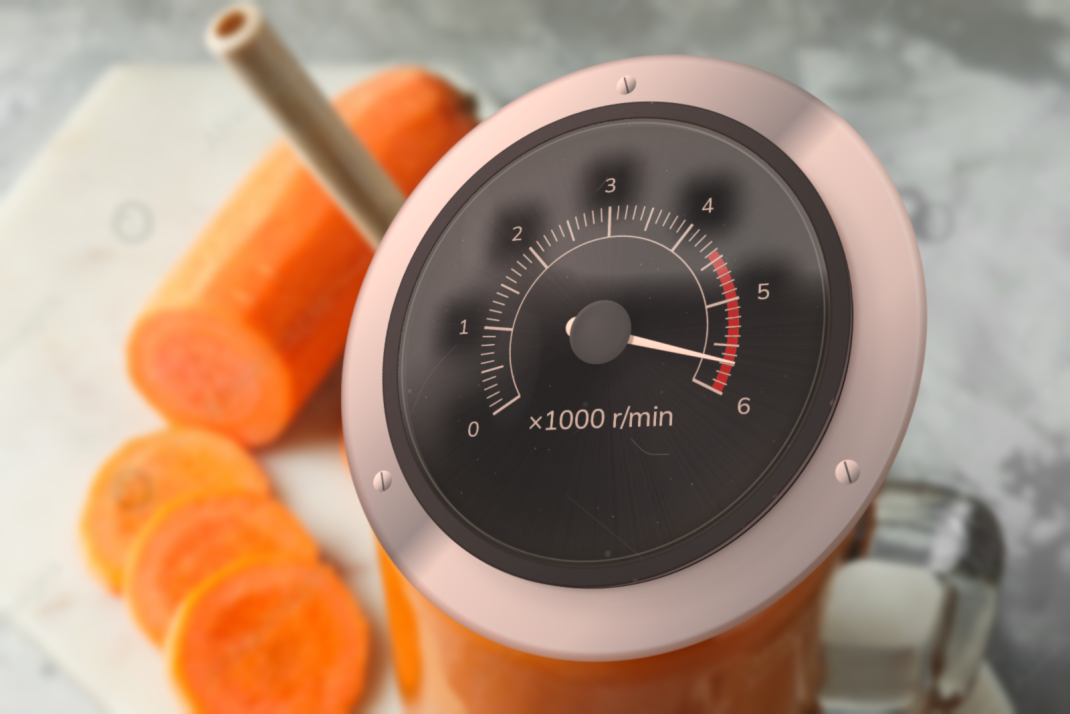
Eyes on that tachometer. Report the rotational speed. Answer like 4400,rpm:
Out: 5700,rpm
